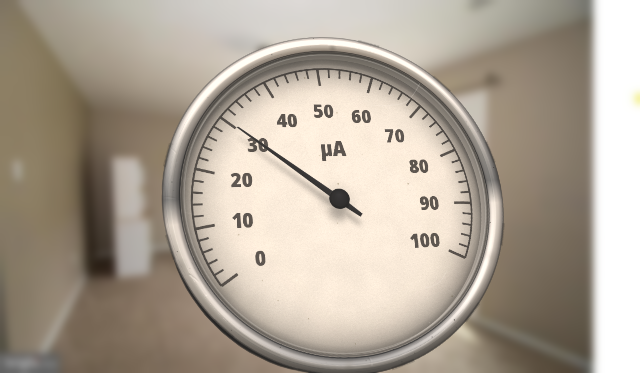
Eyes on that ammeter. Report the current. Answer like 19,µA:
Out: 30,µA
